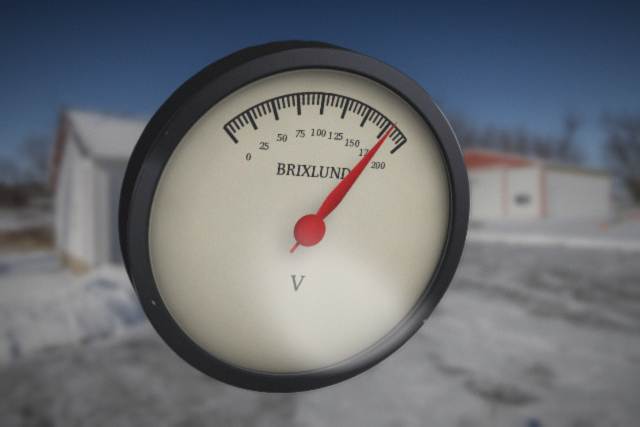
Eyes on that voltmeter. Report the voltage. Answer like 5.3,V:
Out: 175,V
